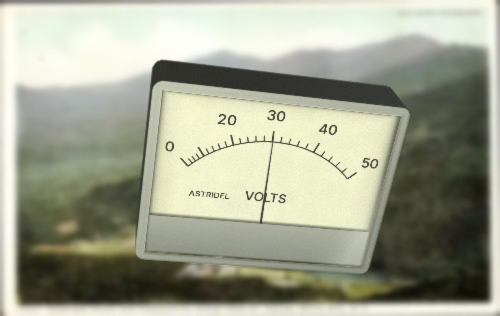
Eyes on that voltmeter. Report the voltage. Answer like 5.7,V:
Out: 30,V
